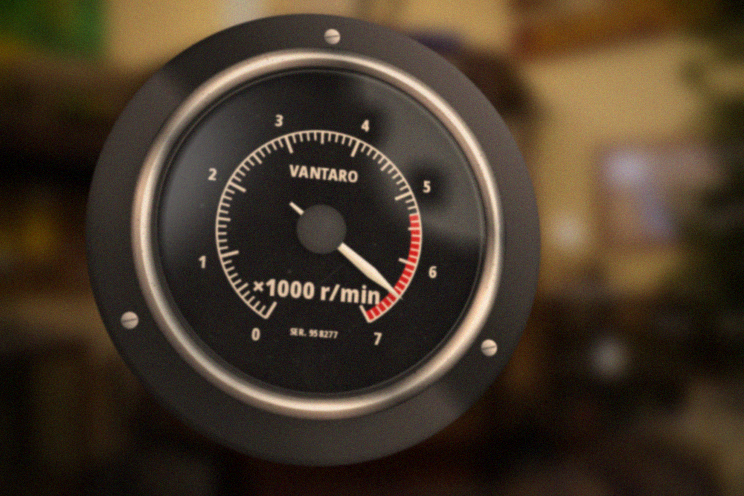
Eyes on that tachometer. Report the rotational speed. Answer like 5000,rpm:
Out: 6500,rpm
